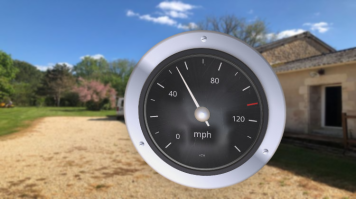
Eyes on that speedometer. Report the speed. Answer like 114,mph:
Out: 55,mph
